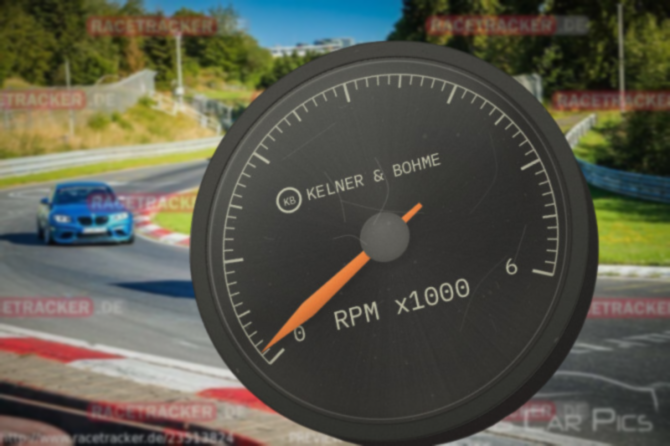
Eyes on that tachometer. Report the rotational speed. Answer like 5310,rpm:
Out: 100,rpm
